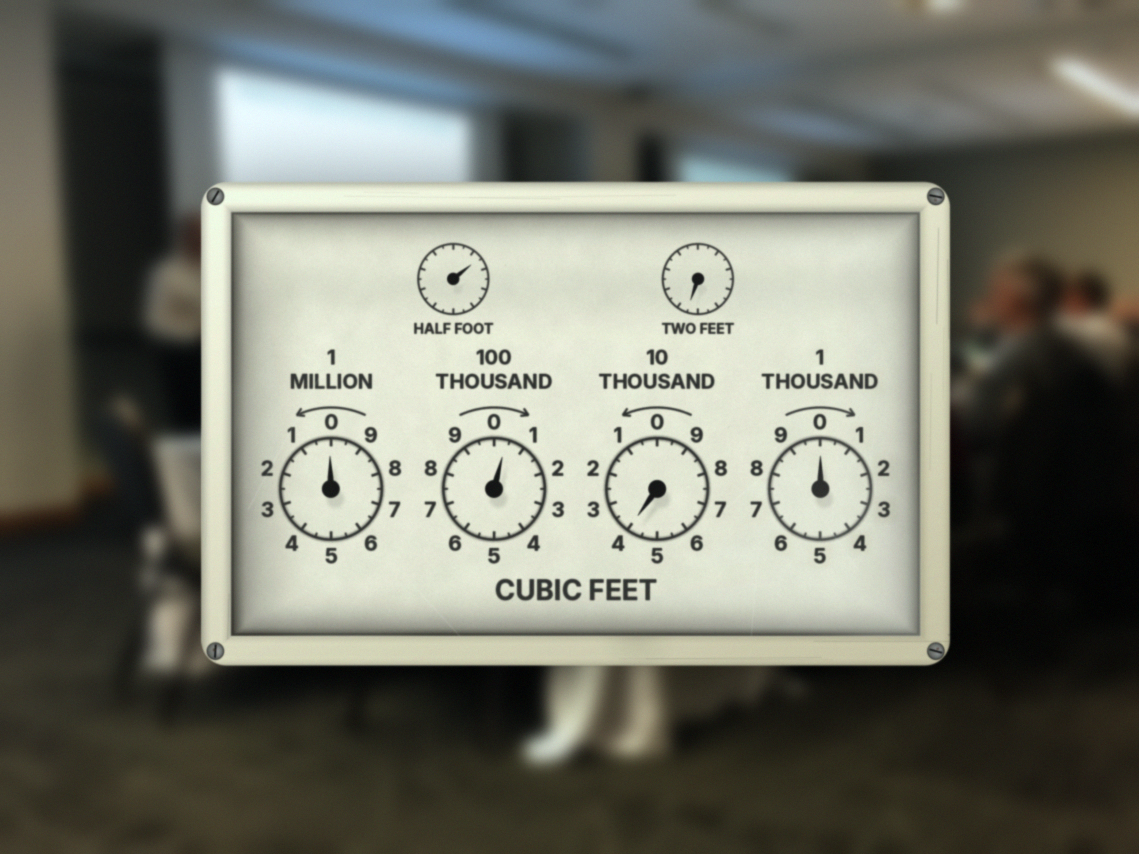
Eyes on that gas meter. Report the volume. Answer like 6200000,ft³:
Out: 4000,ft³
